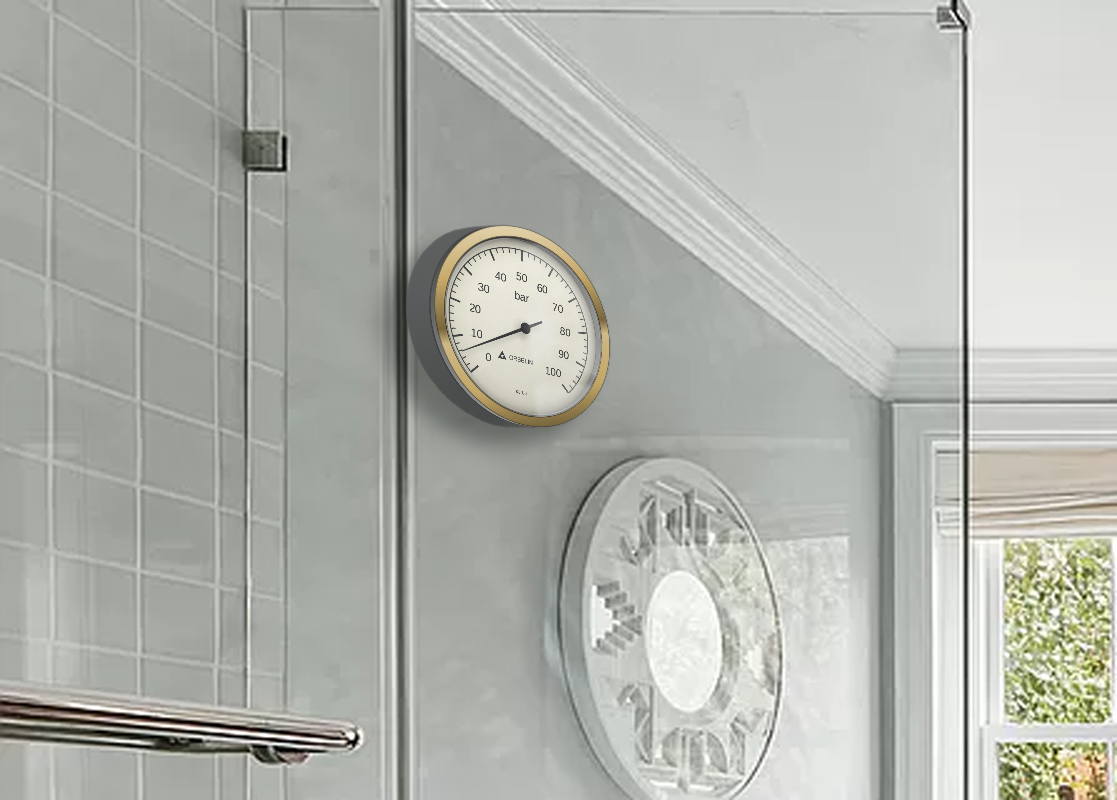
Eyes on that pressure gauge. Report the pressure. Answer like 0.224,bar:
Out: 6,bar
